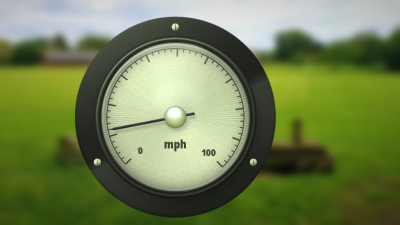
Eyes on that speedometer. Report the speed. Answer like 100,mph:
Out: 12,mph
